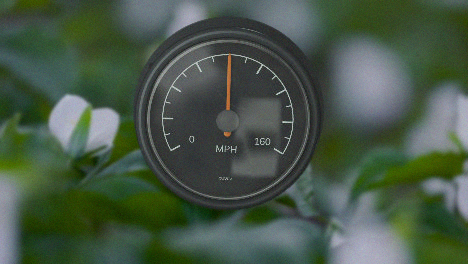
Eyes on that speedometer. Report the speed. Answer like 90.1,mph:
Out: 80,mph
